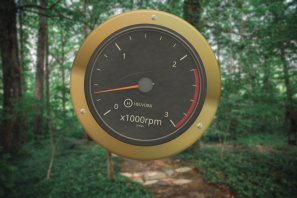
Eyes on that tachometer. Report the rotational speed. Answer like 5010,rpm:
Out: 300,rpm
